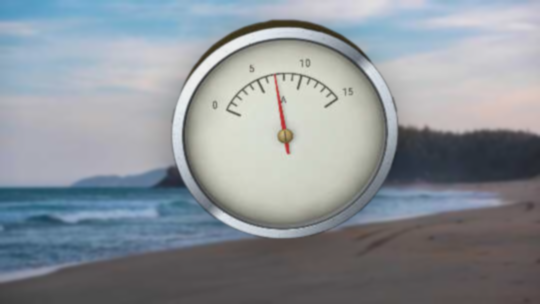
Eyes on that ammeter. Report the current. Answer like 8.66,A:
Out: 7,A
